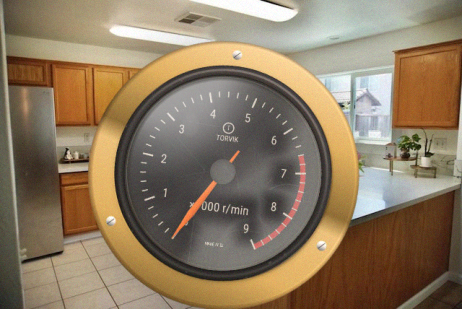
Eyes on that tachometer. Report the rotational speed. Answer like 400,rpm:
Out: 0,rpm
